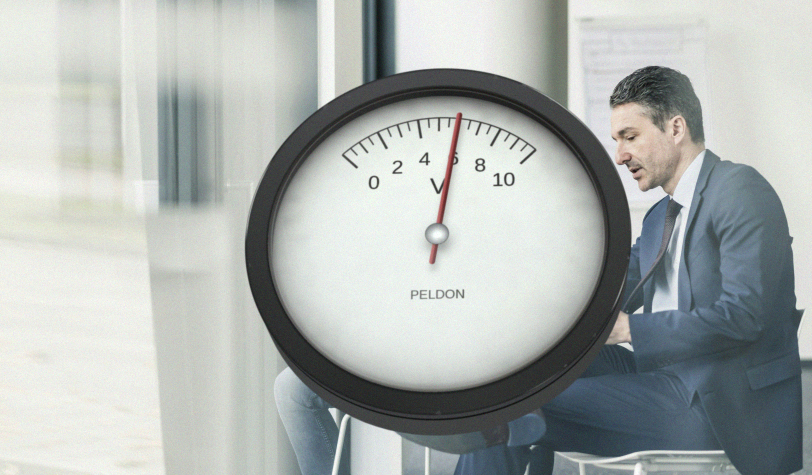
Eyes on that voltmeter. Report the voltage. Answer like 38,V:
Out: 6,V
